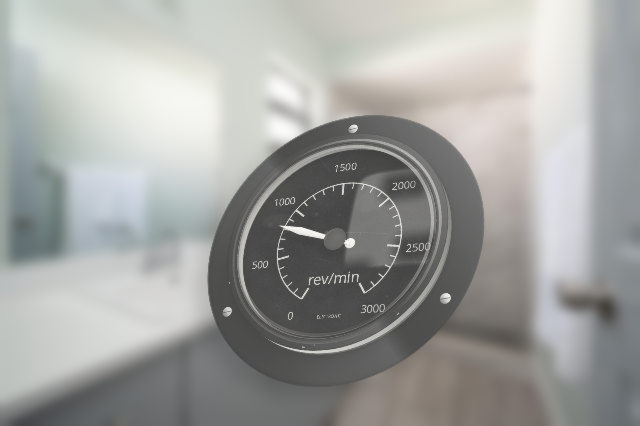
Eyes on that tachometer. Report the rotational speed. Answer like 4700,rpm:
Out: 800,rpm
